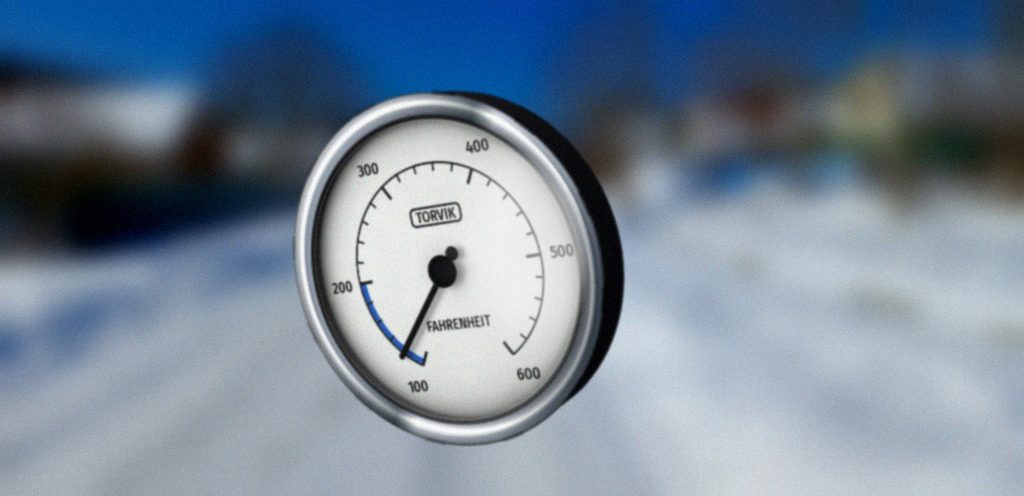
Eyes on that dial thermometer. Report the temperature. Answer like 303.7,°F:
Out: 120,°F
